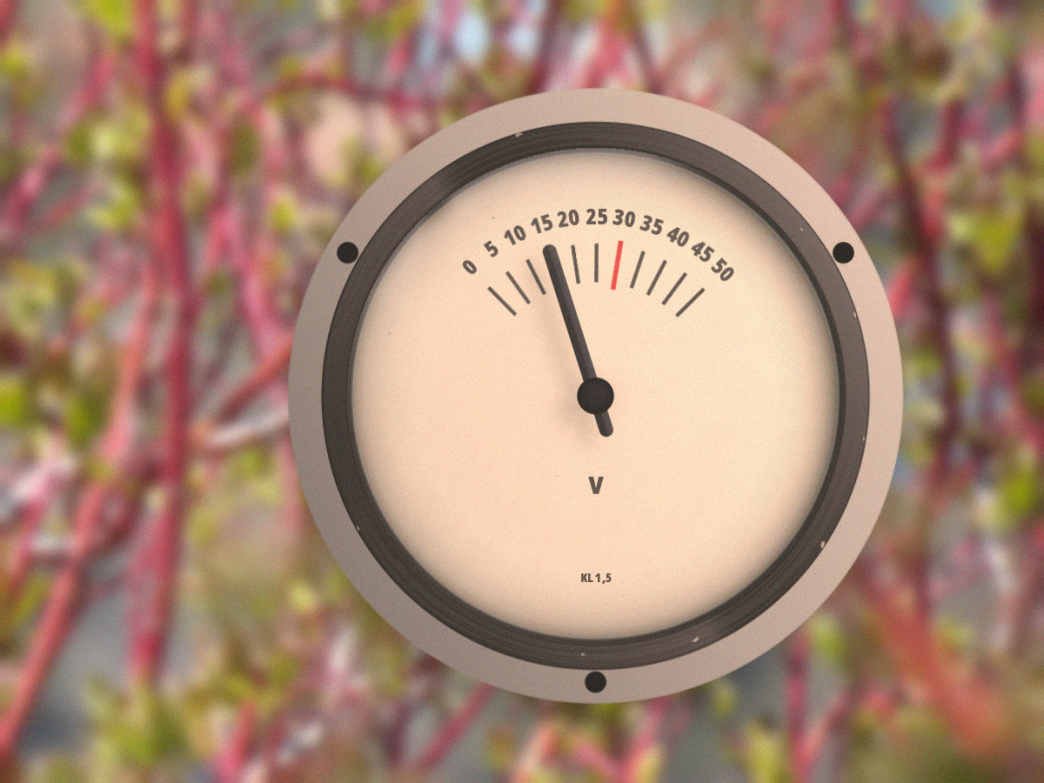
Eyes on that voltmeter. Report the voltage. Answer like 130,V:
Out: 15,V
